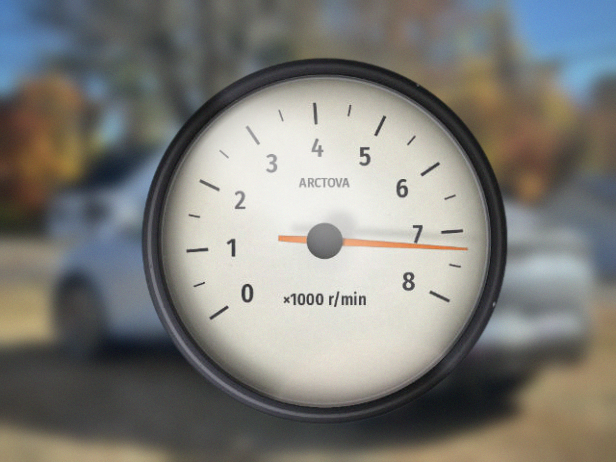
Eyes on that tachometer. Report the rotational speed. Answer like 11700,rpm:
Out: 7250,rpm
